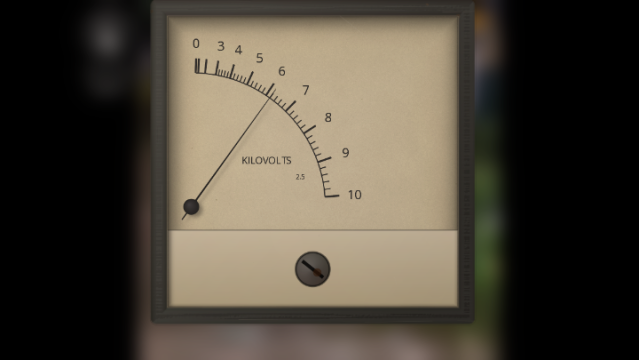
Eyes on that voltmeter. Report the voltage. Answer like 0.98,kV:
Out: 6.2,kV
